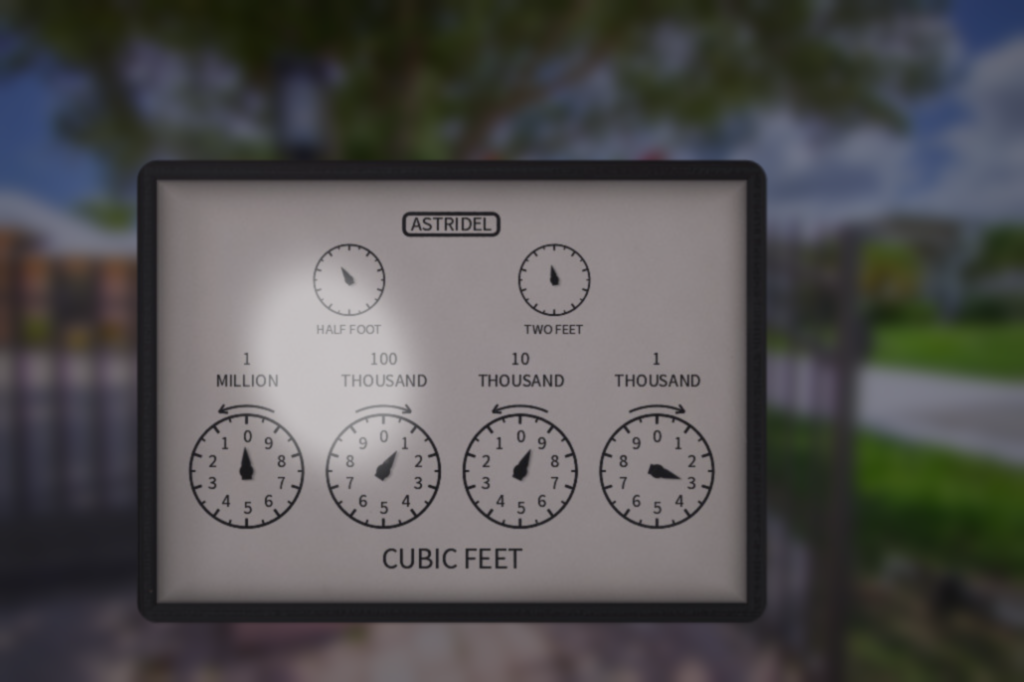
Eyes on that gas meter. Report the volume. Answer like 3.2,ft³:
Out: 9300,ft³
